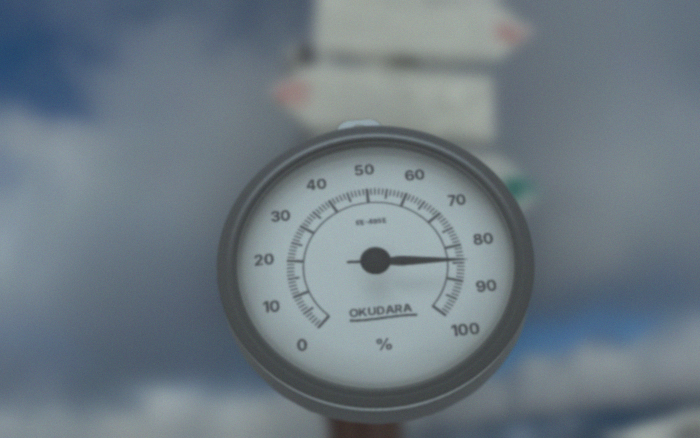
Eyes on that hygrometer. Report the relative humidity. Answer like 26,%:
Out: 85,%
